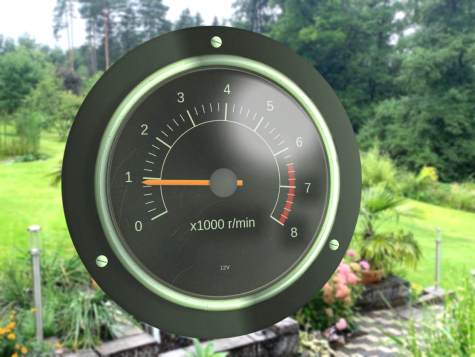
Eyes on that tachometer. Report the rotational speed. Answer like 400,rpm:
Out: 900,rpm
